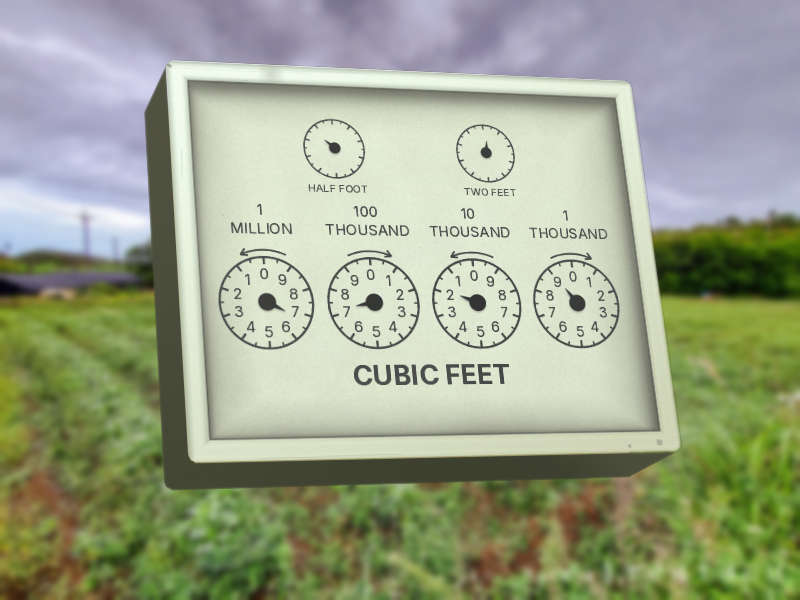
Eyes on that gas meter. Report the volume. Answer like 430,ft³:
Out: 671900,ft³
